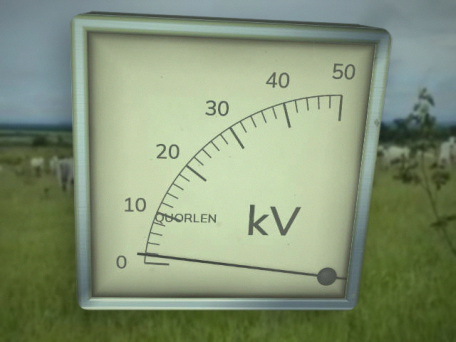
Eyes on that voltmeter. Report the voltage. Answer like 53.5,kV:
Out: 2,kV
